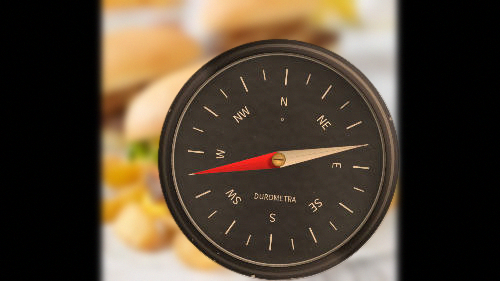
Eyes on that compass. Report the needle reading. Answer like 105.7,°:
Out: 255,°
